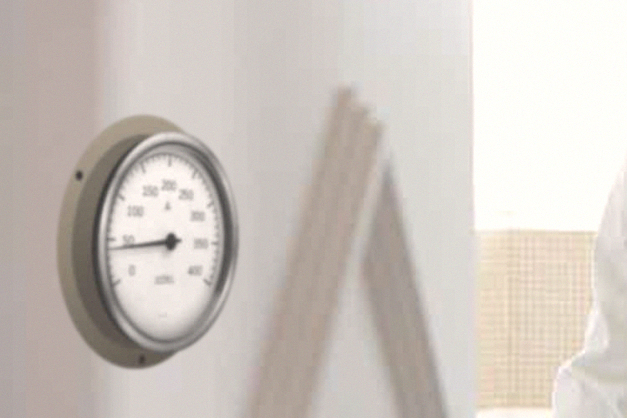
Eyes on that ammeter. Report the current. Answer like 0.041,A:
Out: 40,A
